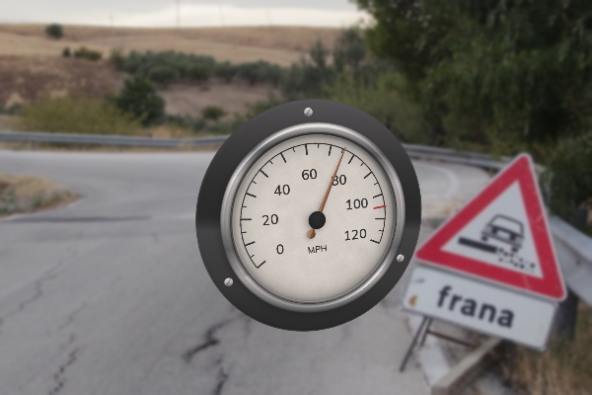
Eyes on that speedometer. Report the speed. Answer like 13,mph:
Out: 75,mph
